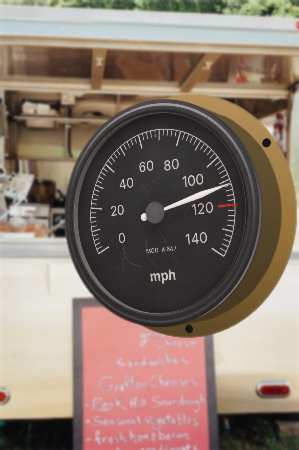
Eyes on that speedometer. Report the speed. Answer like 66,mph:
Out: 112,mph
